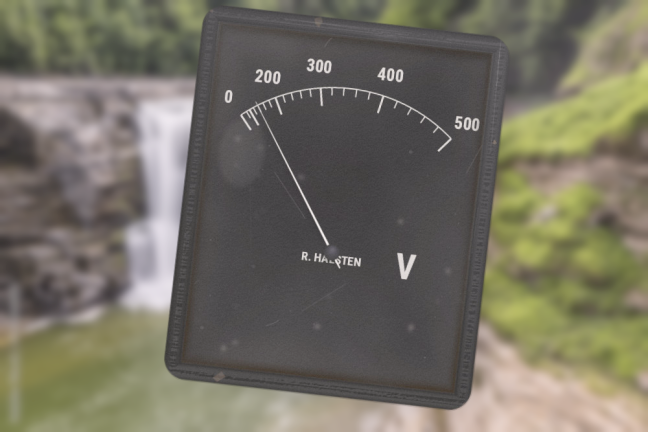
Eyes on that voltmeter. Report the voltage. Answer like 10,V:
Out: 140,V
